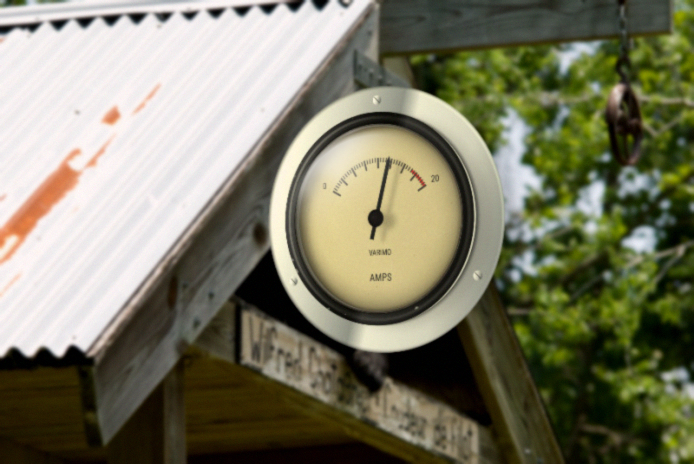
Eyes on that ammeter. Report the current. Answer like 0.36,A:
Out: 12.5,A
